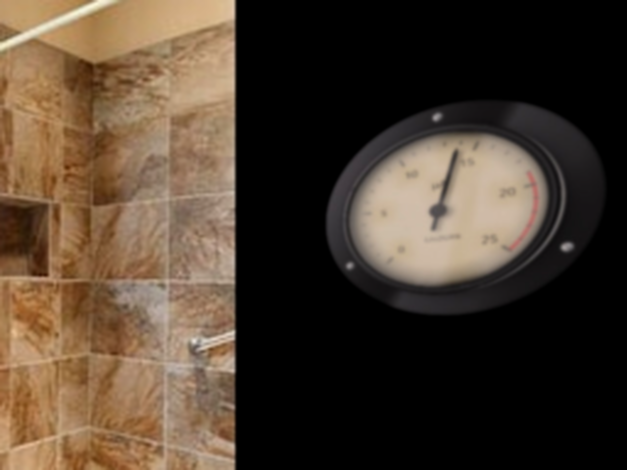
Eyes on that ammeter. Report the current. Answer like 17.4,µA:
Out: 14,µA
